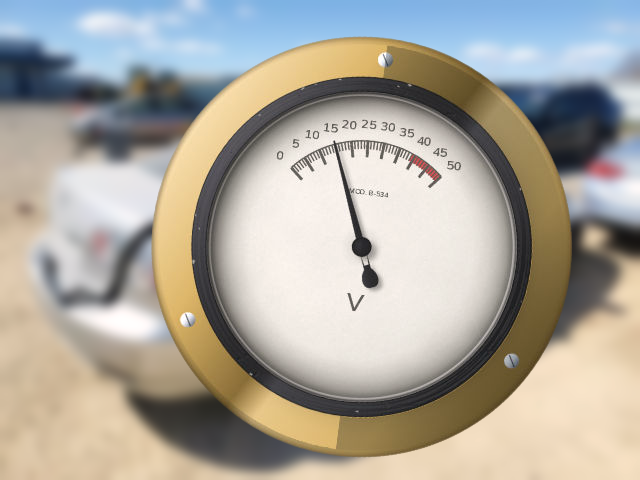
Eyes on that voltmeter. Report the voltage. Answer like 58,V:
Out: 15,V
